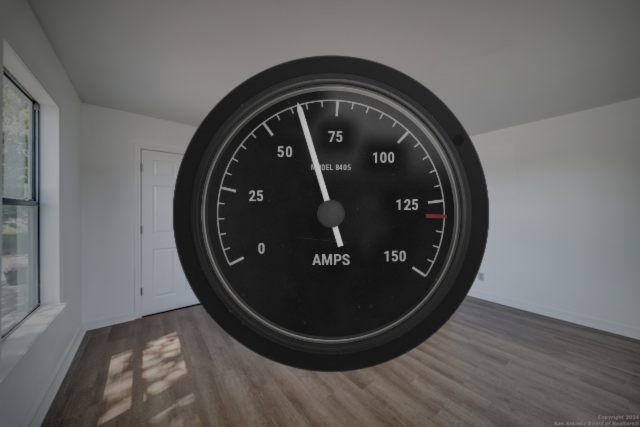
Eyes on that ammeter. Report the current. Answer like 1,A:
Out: 62.5,A
